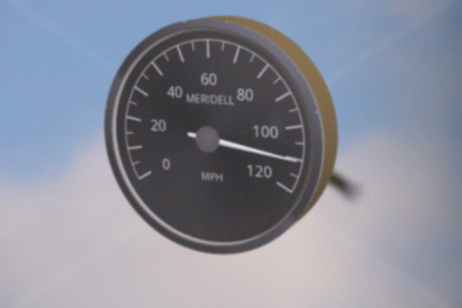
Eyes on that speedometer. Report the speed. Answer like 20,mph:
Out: 110,mph
